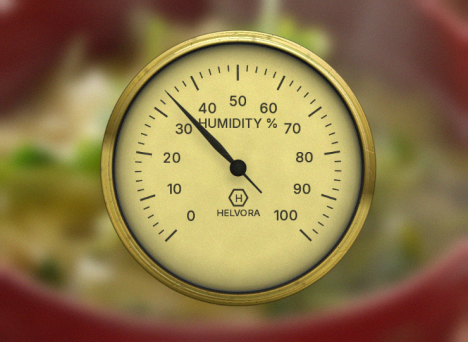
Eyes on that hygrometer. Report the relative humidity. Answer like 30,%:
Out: 34,%
